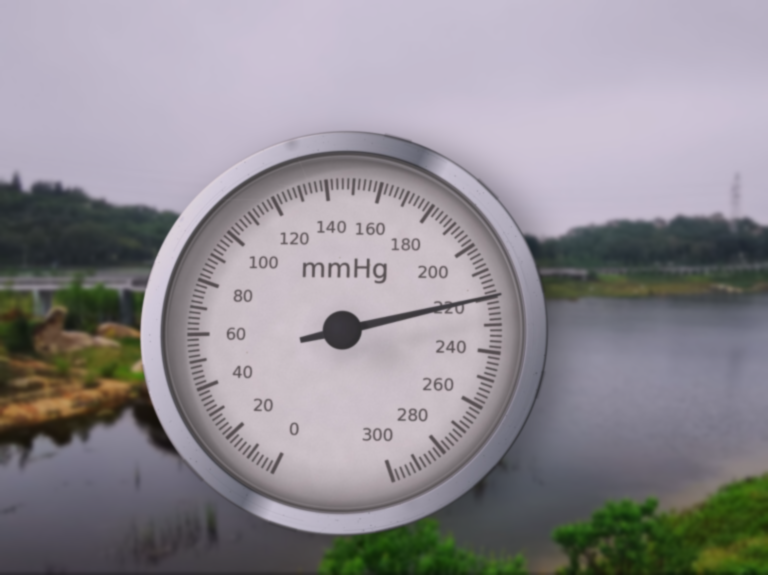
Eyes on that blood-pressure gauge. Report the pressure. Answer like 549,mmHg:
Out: 220,mmHg
